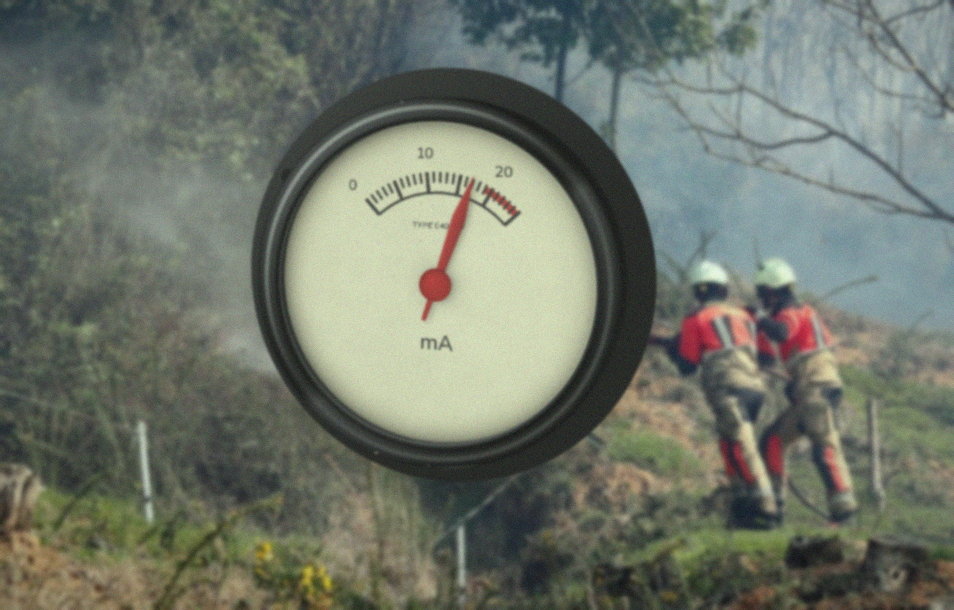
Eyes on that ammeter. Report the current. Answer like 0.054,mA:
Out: 17,mA
